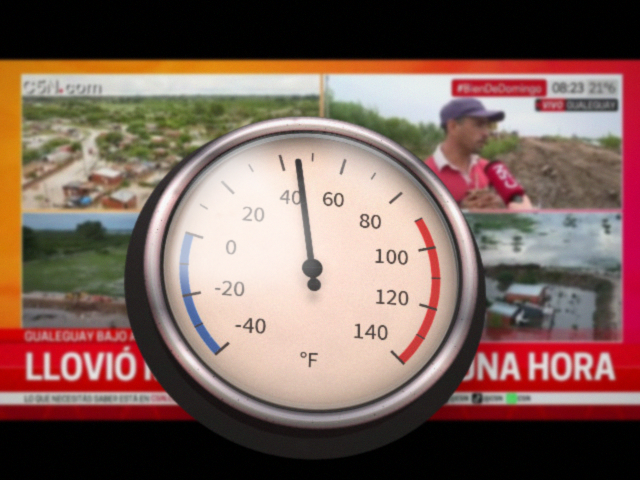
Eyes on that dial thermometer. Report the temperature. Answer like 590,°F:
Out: 45,°F
